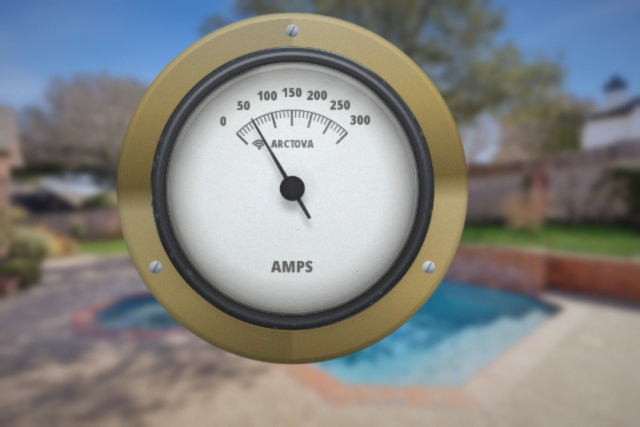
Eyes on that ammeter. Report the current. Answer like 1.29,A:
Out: 50,A
